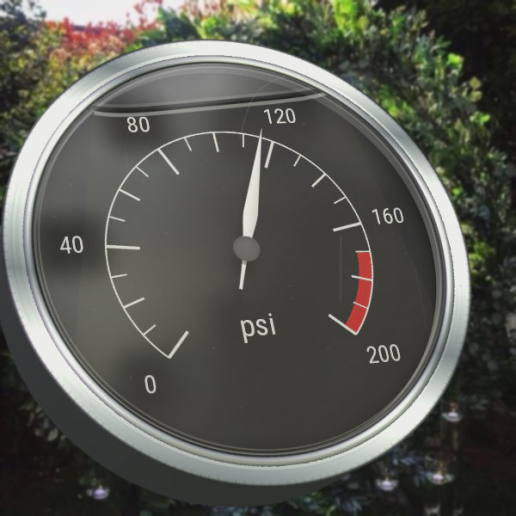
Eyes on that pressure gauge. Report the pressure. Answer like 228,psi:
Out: 115,psi
